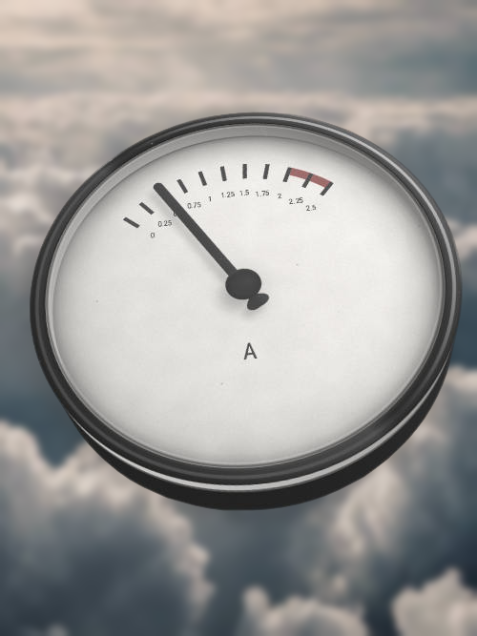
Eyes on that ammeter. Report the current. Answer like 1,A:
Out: 0.5,A
